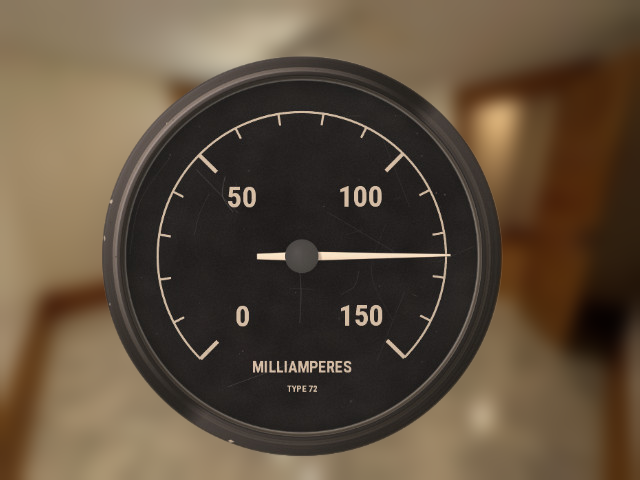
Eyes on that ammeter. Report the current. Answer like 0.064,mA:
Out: 125,mA
